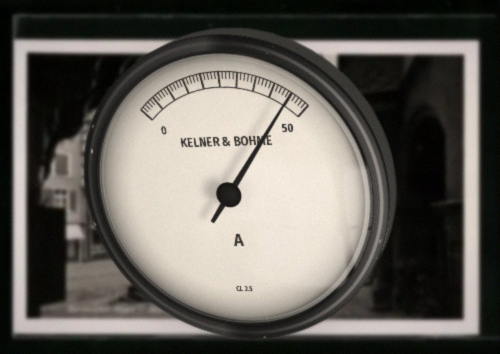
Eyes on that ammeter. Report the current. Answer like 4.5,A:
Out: 45,A
